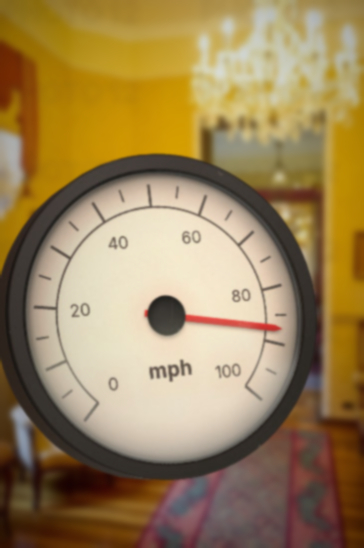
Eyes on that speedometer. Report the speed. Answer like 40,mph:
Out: 87.5,mph
